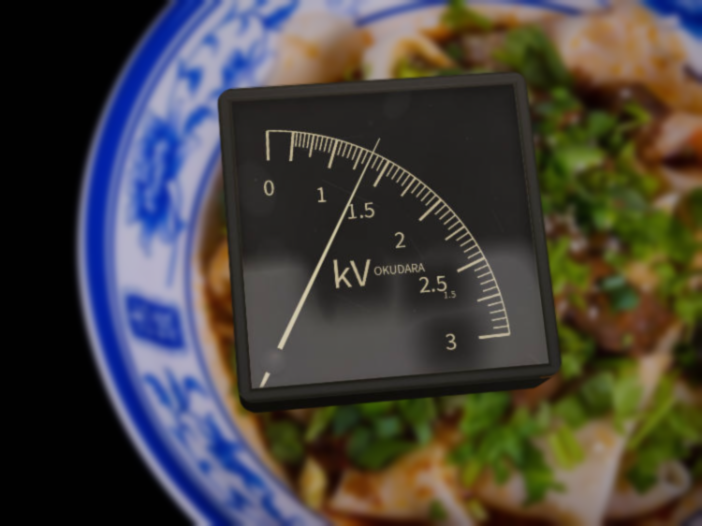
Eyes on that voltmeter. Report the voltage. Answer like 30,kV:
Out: 1.35,kV
